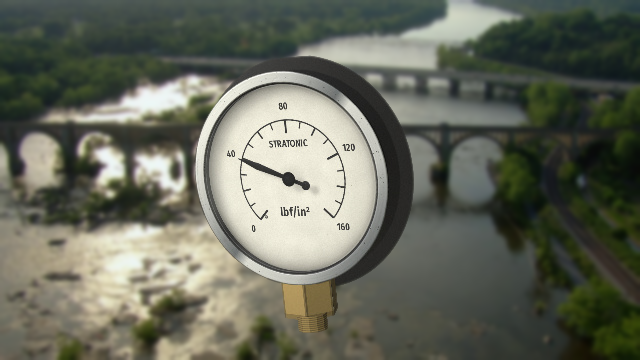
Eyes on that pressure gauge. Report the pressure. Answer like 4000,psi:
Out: 40,psi
